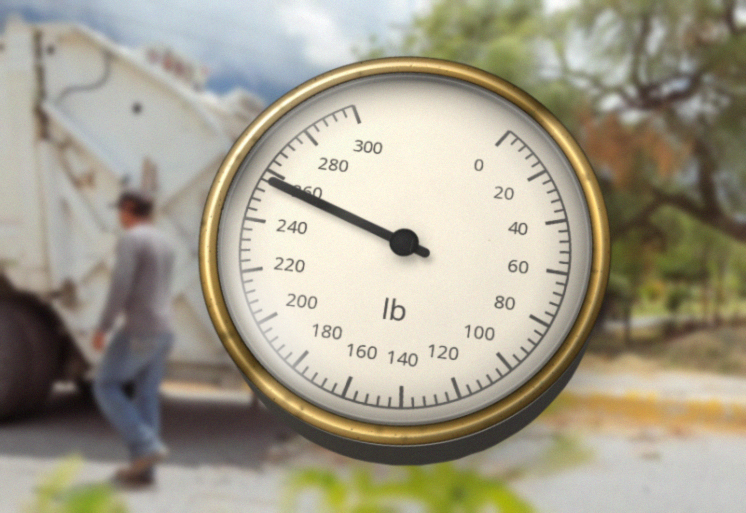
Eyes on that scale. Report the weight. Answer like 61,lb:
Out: 256,lb
